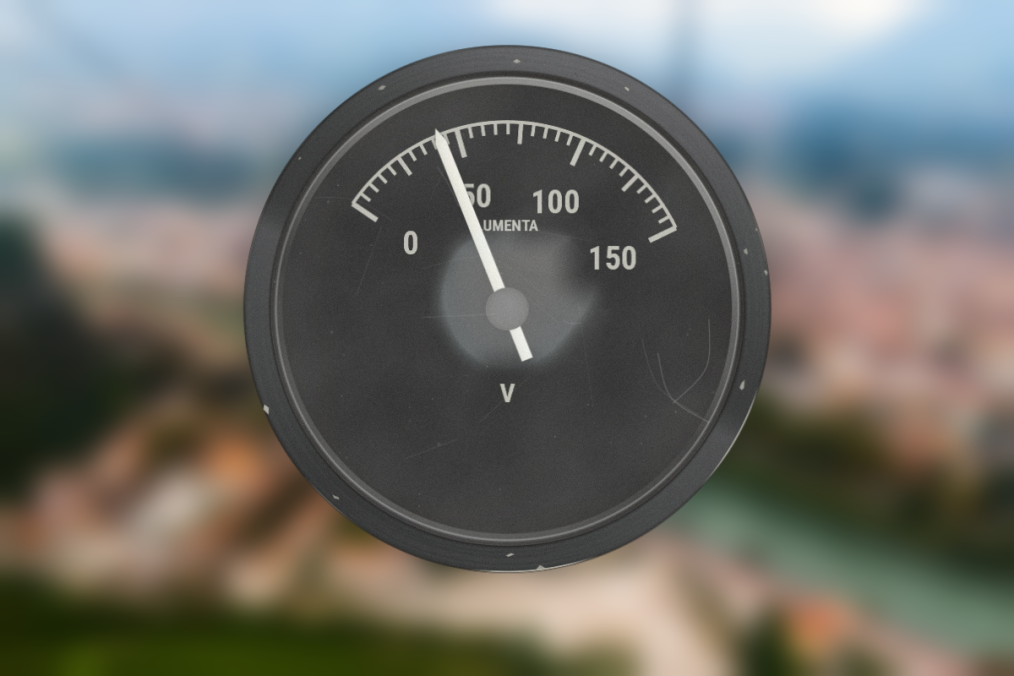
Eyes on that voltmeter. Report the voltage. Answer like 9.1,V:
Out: 42.5,V
